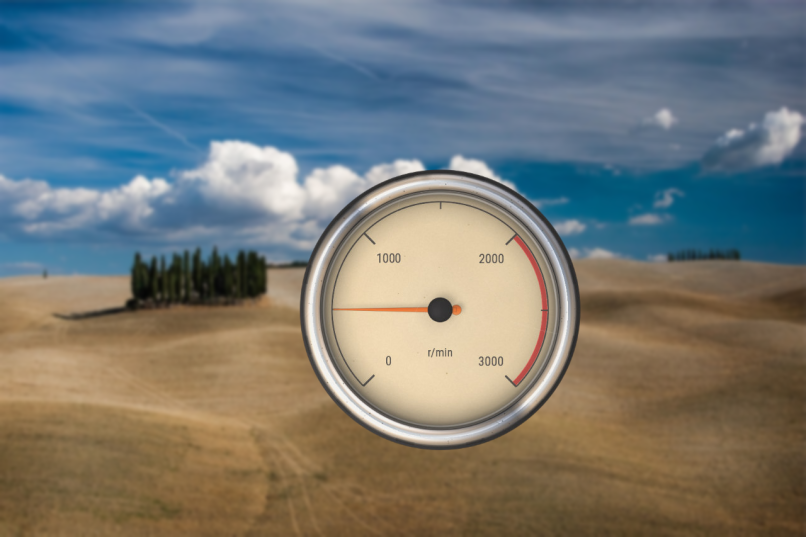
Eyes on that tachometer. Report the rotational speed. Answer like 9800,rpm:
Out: 500,rpm
